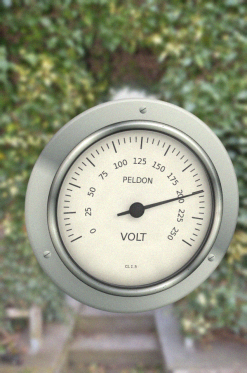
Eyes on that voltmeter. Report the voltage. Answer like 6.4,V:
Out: 200,V
